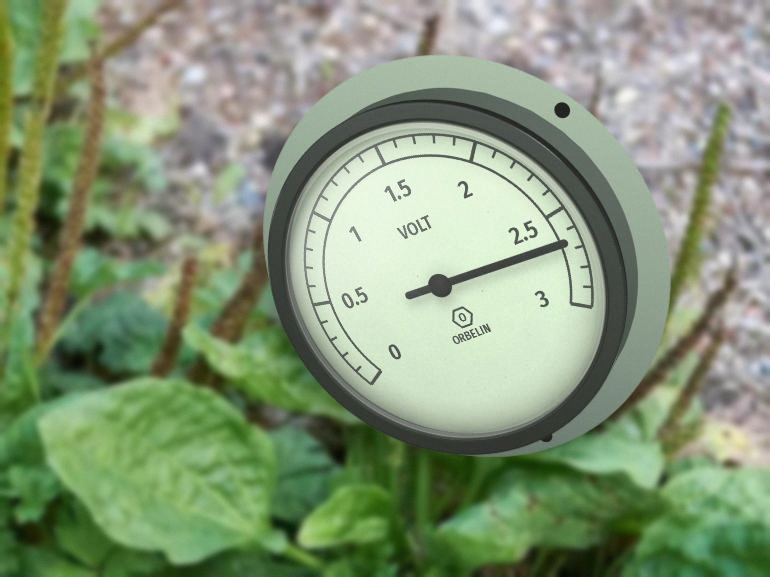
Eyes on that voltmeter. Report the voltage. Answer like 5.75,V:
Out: 2.65,V
